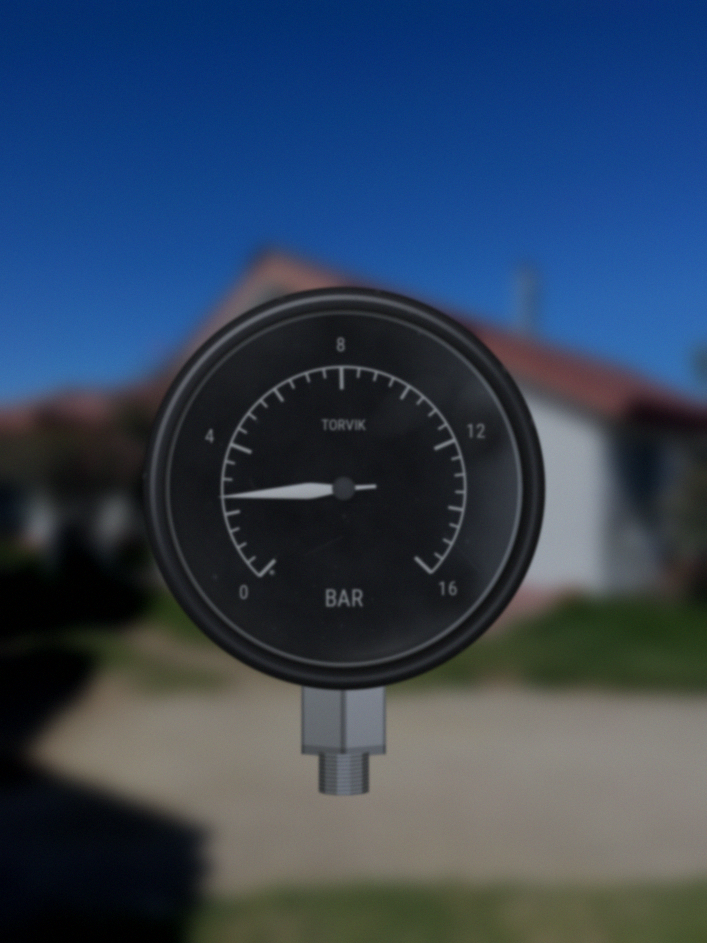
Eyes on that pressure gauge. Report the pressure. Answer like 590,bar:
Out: 2.5,bar
